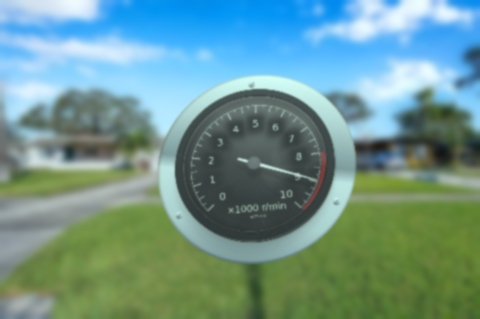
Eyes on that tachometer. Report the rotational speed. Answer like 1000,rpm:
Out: 9000,rpm
